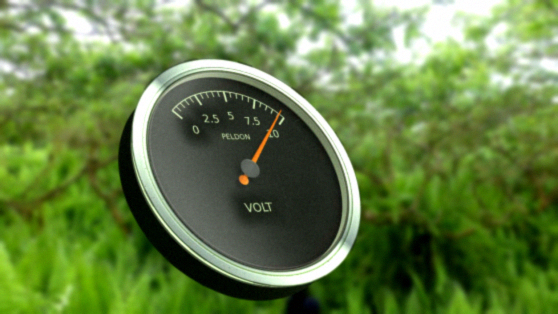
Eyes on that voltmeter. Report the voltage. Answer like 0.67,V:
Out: 9.5,V
